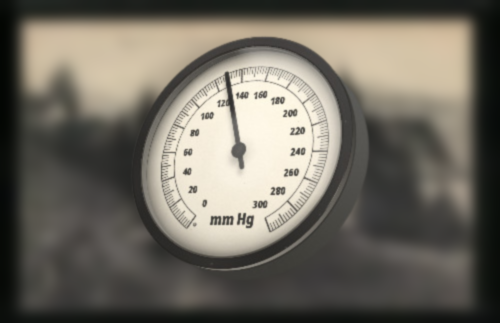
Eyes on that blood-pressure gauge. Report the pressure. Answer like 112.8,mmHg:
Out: 130,mmHg
